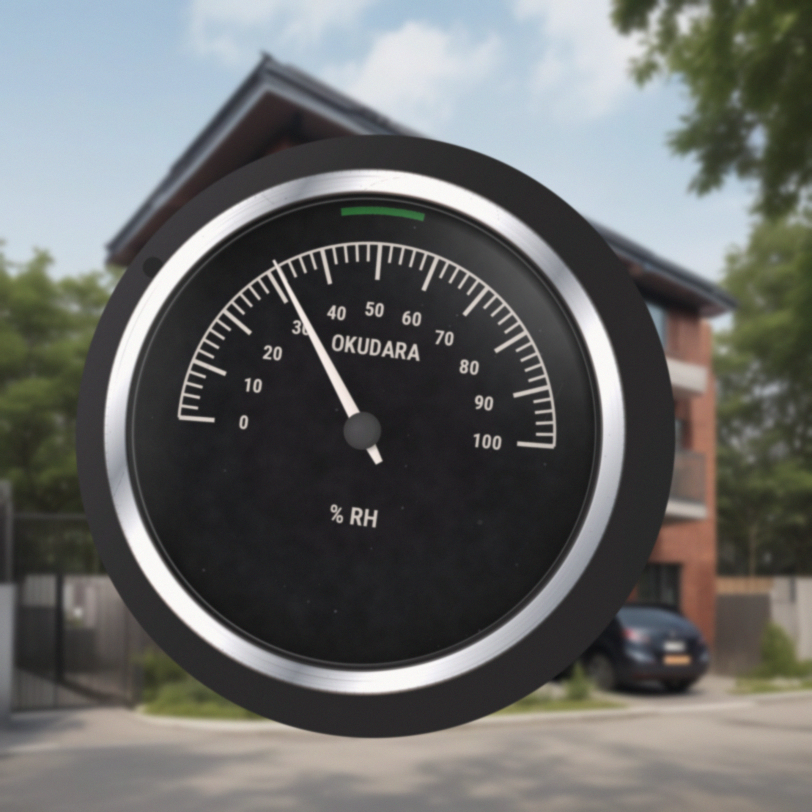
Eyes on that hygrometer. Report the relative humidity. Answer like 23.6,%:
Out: 32,%
